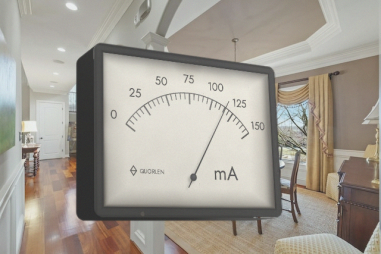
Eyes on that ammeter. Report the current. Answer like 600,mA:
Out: 115,mA
